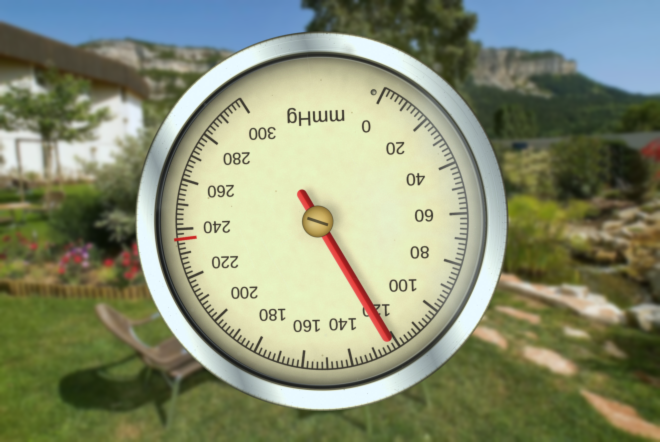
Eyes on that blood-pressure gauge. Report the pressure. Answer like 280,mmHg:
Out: 122,mmHg
